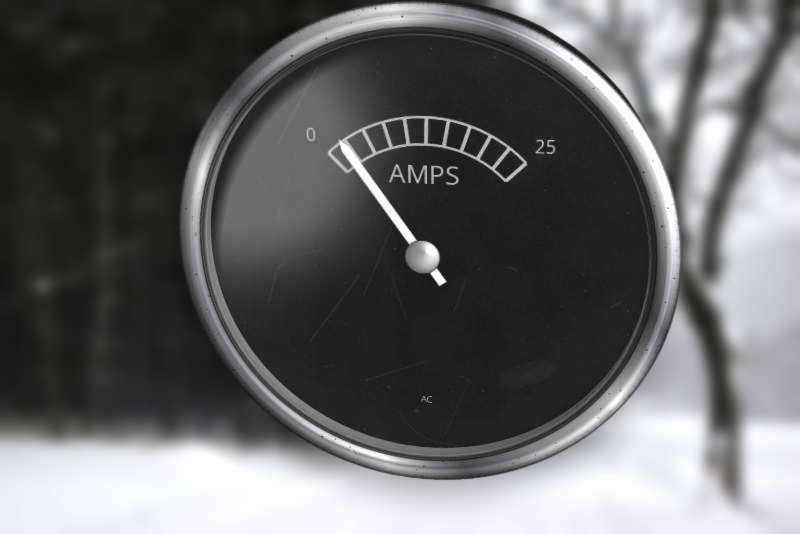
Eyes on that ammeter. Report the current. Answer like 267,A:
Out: 2.5,A
